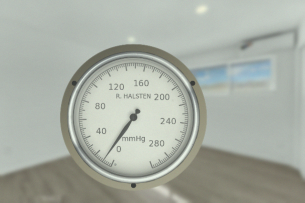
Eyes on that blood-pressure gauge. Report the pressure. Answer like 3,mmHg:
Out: 10,mmHg
